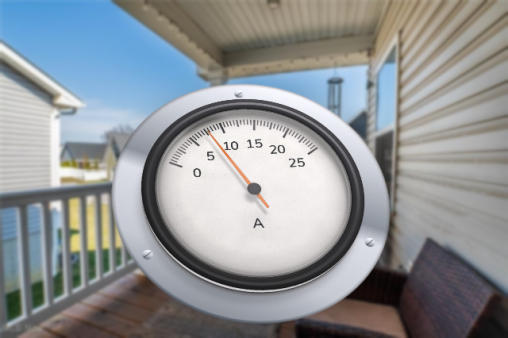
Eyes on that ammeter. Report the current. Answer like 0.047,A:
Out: 7.5,A
